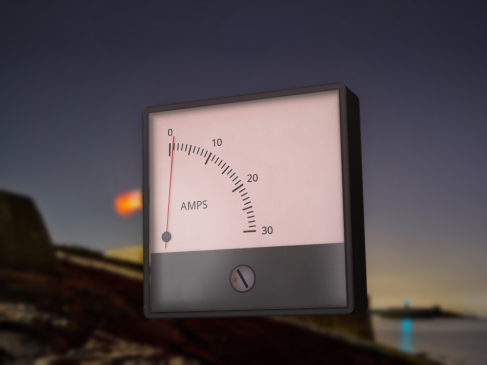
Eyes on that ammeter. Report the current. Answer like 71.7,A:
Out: 1,A
